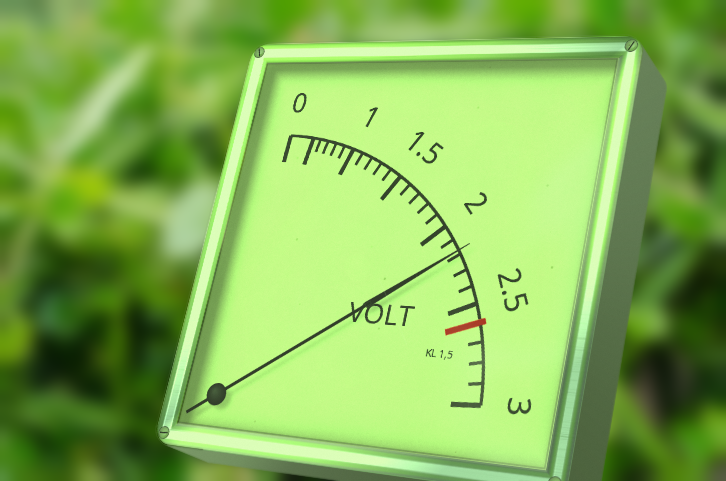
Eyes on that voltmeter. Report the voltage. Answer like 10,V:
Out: 2.2,V
